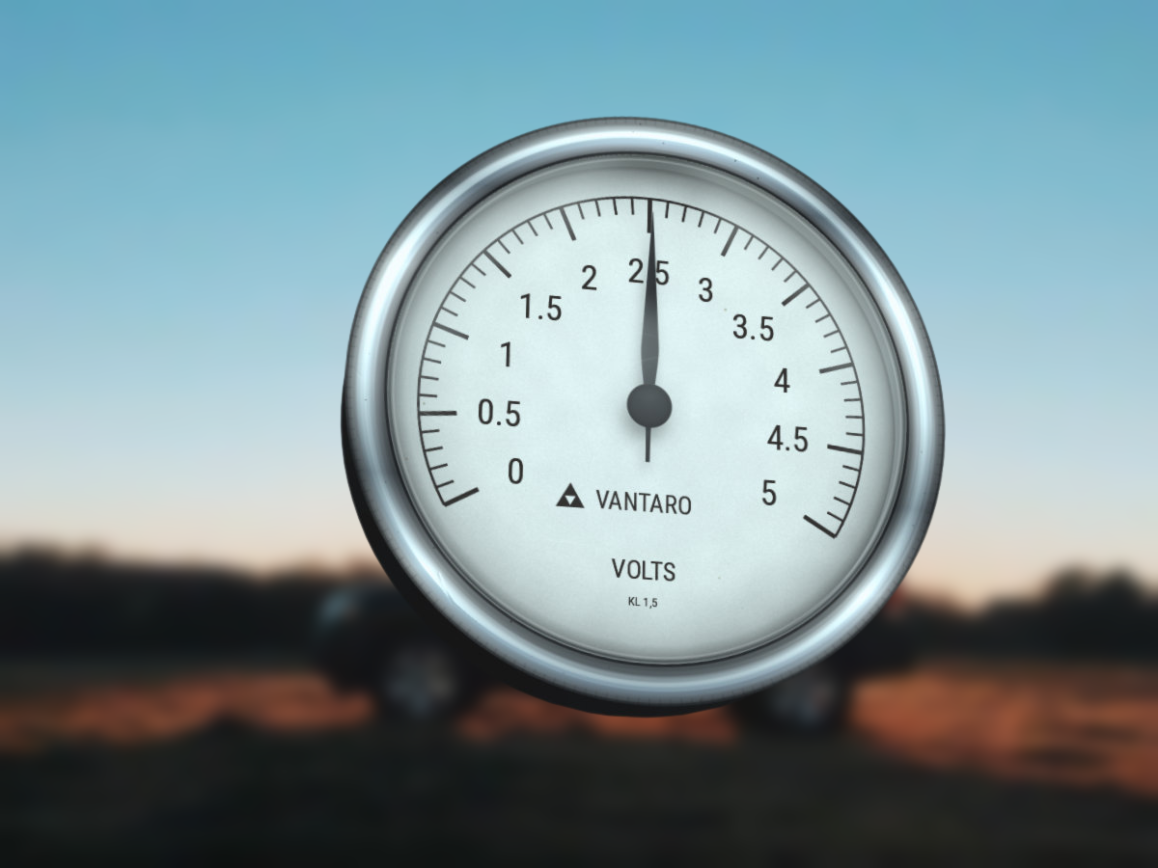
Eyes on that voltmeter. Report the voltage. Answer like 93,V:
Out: 2.5,V
